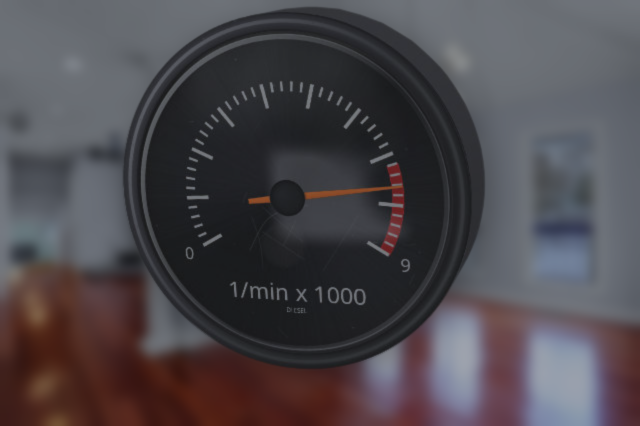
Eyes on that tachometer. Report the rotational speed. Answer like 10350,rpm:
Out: 7600,rpm
